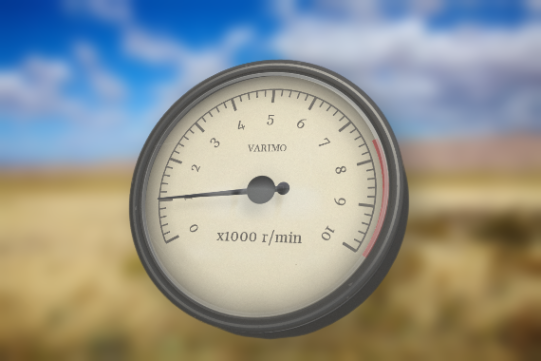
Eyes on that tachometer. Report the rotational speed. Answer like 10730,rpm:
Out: 1000,rpm
